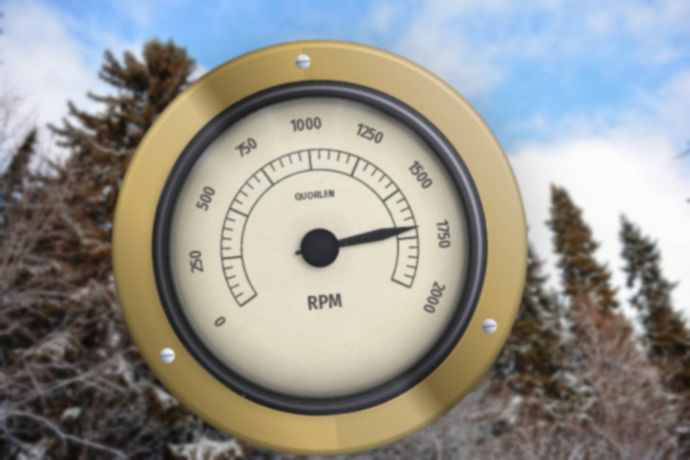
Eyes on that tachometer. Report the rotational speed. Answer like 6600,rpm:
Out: 1700,rpm
